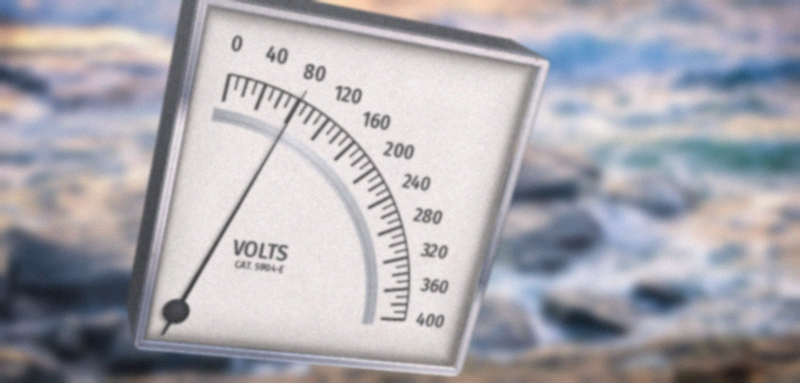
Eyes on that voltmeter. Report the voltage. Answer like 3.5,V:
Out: 80,V
